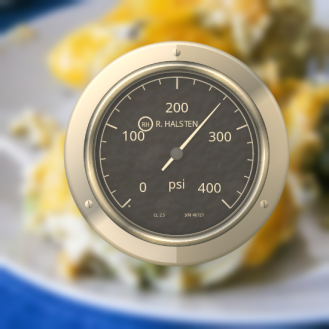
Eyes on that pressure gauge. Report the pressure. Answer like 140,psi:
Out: 260,psi
